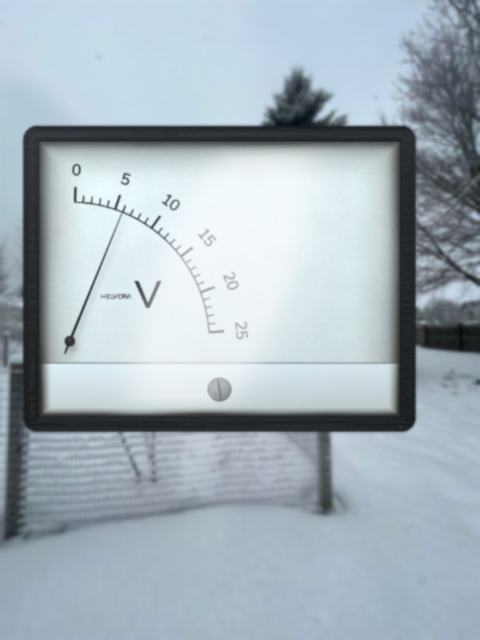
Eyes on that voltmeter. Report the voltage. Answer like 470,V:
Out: 6,V
